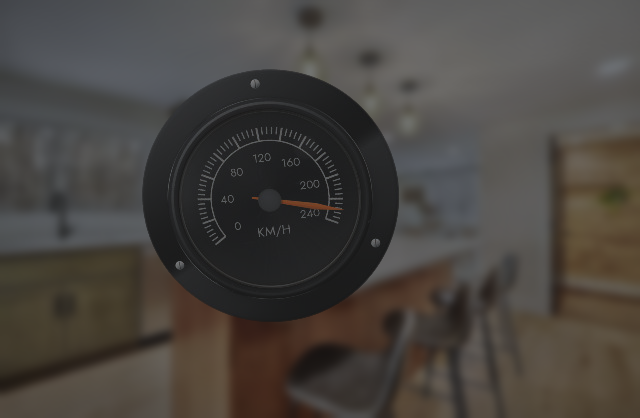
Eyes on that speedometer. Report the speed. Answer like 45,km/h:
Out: 228,km/h
